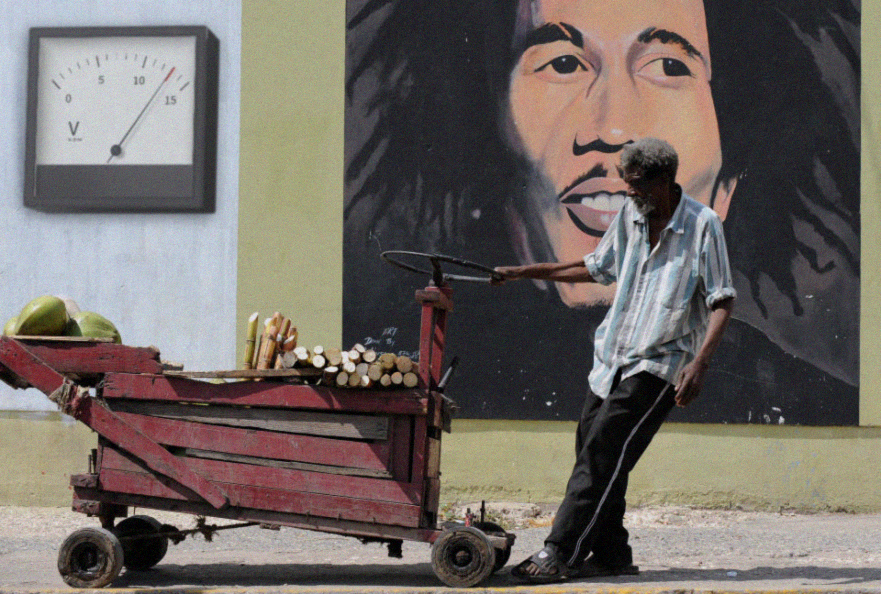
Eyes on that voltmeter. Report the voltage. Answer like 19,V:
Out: 13,V
